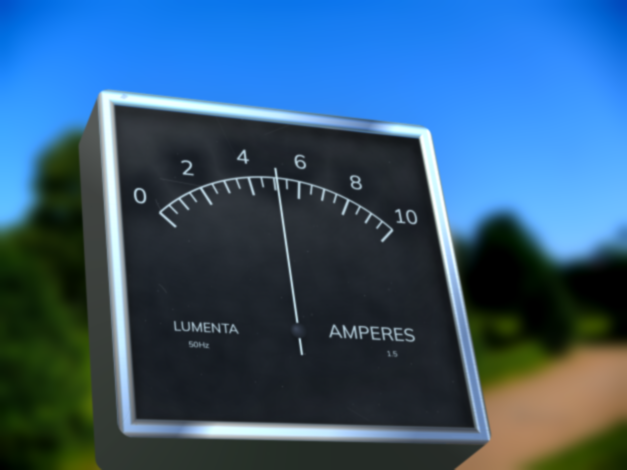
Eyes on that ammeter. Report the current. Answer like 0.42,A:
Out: 5,A
